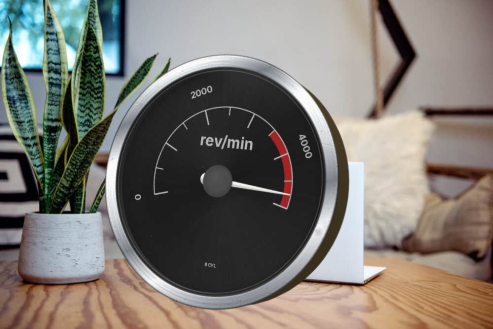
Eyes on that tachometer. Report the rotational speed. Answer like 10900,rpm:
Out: 4750,rpm
